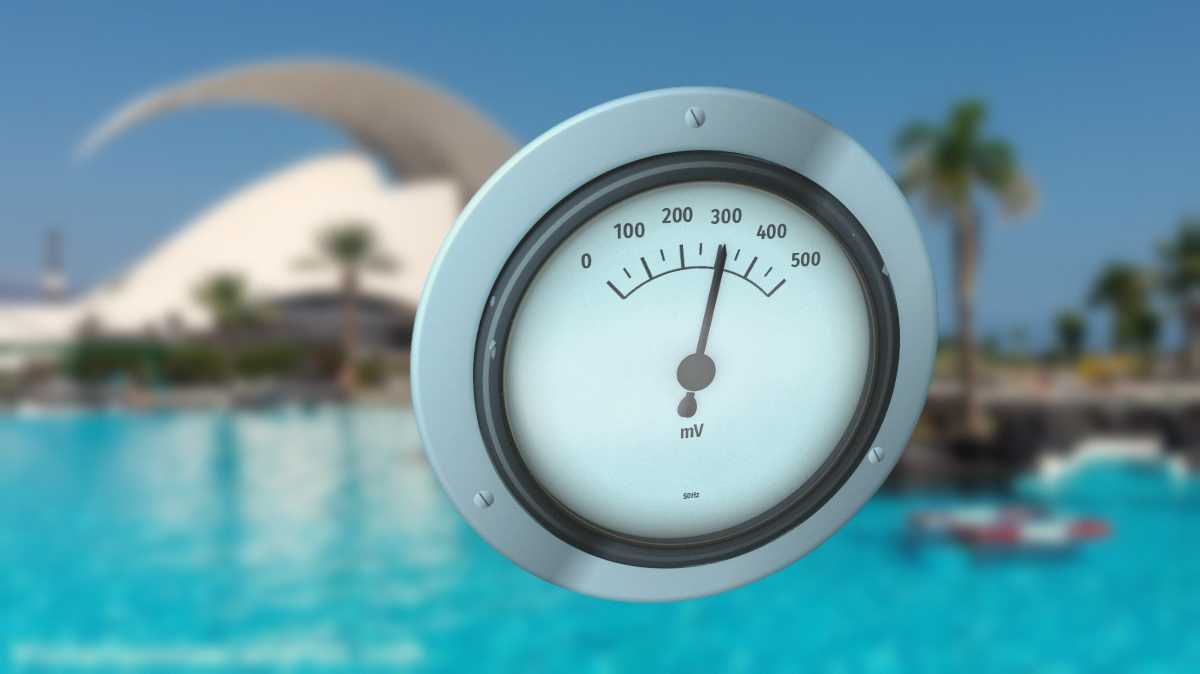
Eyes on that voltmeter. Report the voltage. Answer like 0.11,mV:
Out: 300,mV
